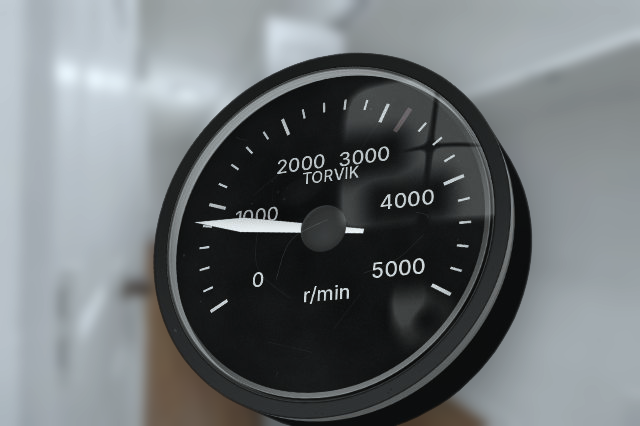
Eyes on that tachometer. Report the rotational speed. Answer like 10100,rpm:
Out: 800,rpm
